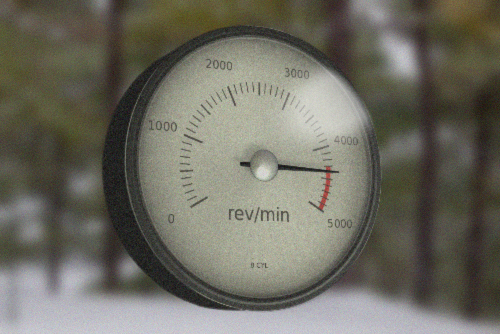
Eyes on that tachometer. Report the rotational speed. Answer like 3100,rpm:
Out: 4400,rpm
